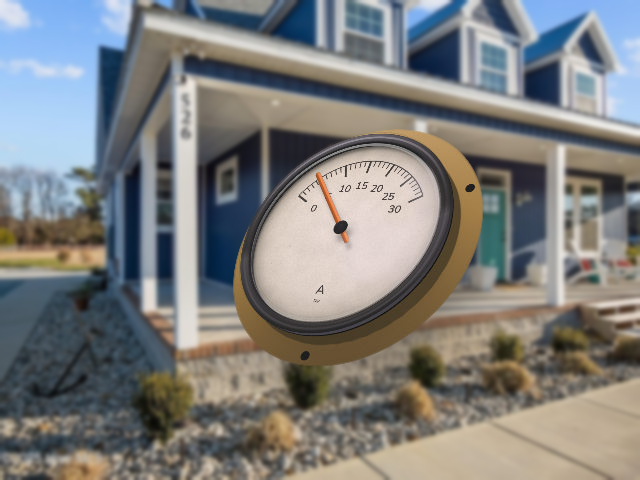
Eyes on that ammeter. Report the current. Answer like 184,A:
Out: 5,A
